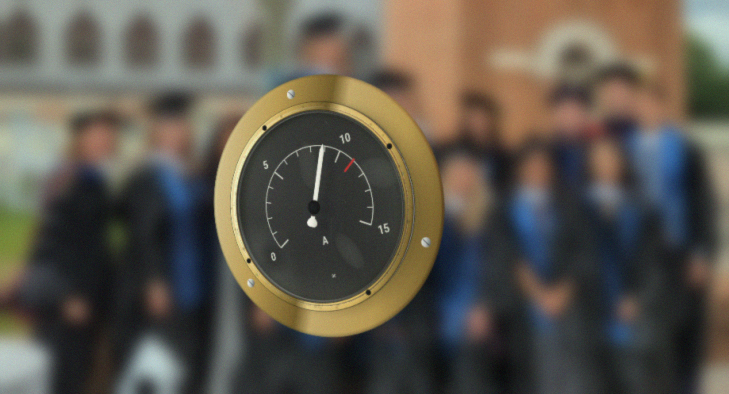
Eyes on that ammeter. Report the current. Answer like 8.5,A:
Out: 9,A
